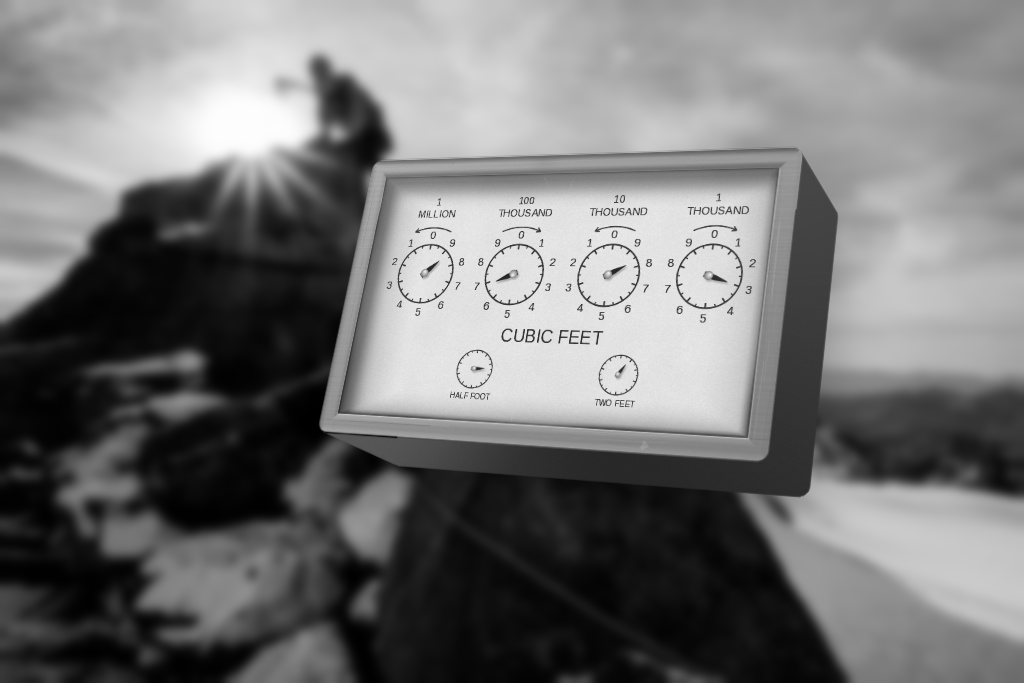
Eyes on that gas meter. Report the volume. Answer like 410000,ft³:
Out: 868300,ft³
